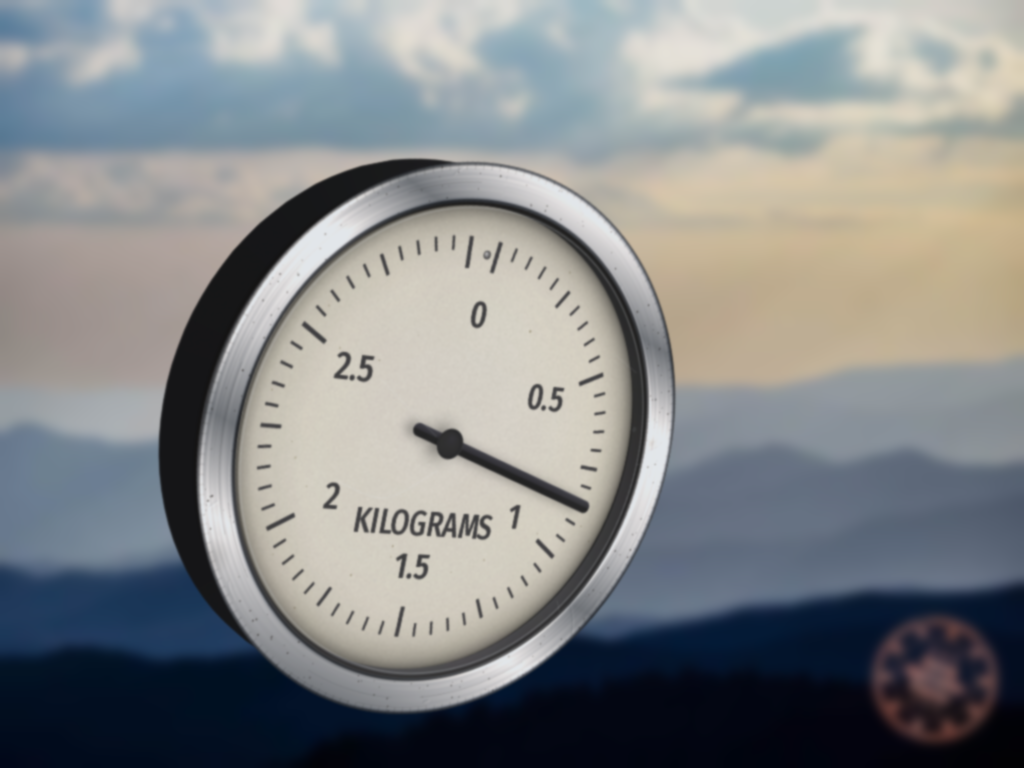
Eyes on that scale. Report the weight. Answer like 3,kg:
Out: 0.85,kg
